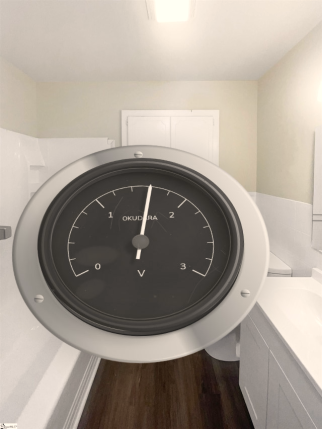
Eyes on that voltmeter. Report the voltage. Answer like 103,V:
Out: 1.6,V
